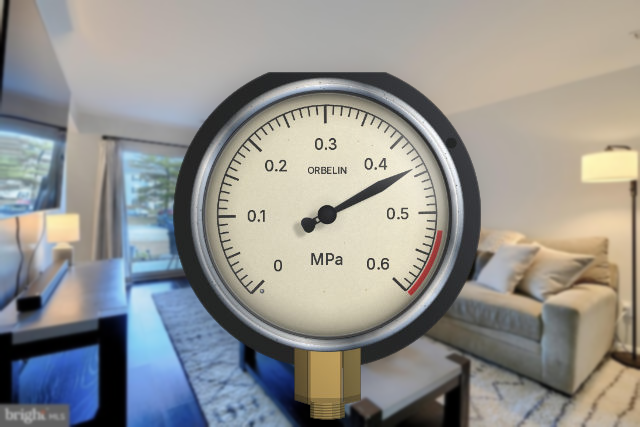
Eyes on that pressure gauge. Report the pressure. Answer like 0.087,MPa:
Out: 0.44,MPa
